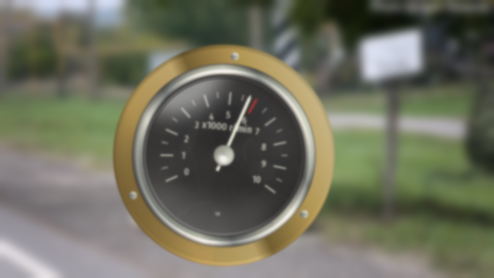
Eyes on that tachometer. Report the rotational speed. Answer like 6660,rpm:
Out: 5750,rpm
